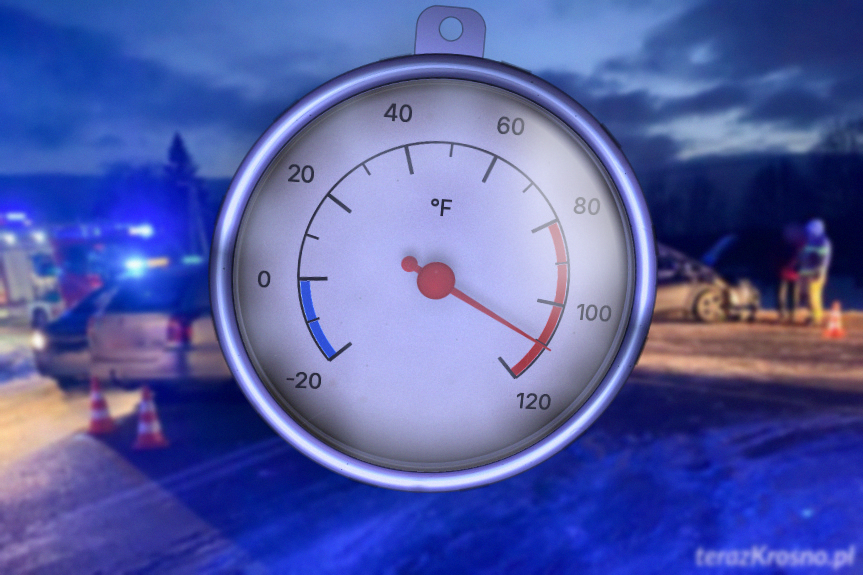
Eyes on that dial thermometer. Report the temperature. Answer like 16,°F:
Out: 110,°F
